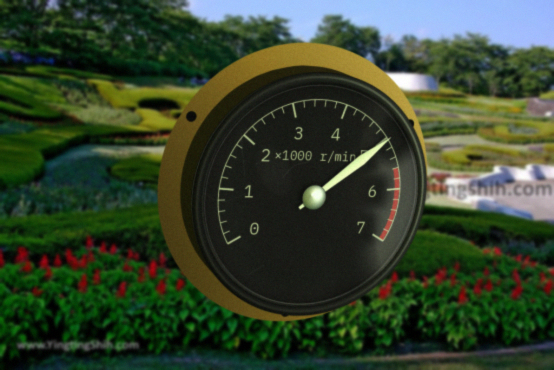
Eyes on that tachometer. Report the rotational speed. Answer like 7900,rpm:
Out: 5000,rpm
